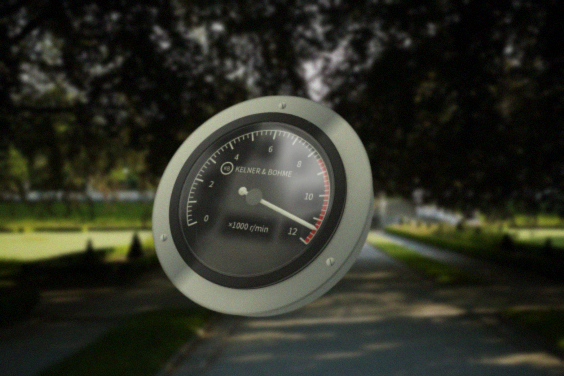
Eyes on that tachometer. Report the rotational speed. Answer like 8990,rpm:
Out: 11400,rpm
